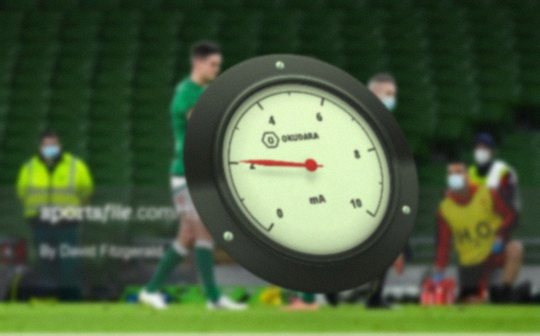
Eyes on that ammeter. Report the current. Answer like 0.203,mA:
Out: 2,mA
